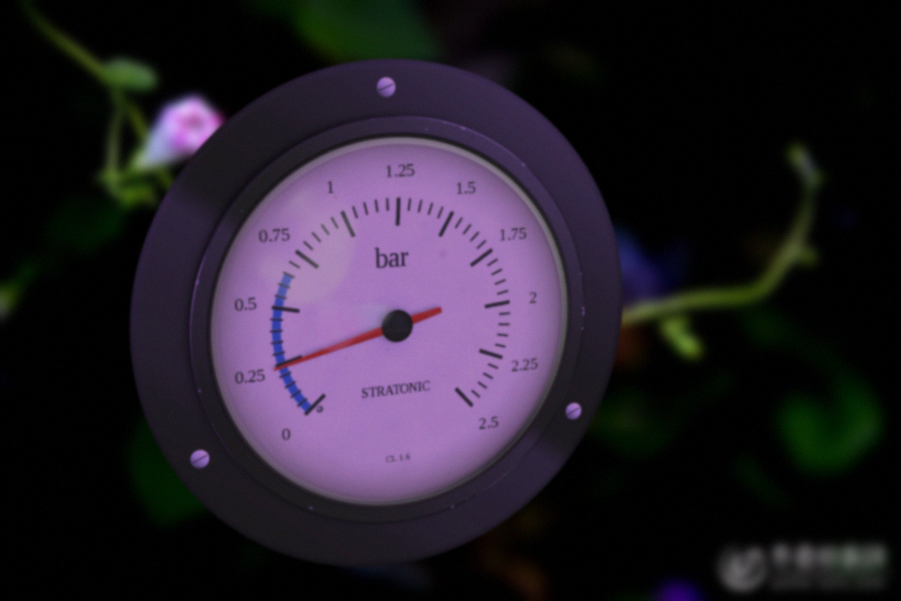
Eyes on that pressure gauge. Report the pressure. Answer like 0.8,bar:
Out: 0.25,bar
